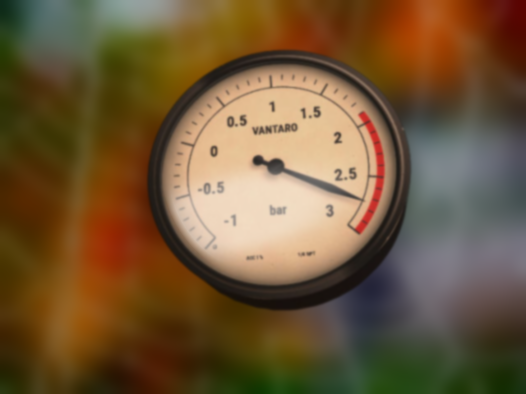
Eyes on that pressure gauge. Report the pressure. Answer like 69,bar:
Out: 2.75,bar
